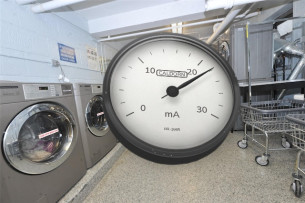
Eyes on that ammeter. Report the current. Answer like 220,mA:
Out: 22,mA
